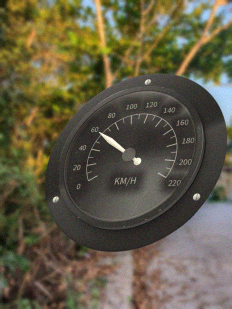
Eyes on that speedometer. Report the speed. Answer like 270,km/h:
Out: 60,km/h
